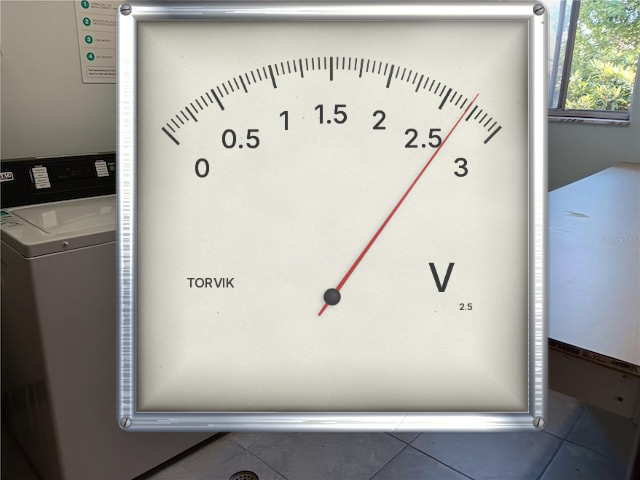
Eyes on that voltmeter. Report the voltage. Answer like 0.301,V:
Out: 2.7,V
